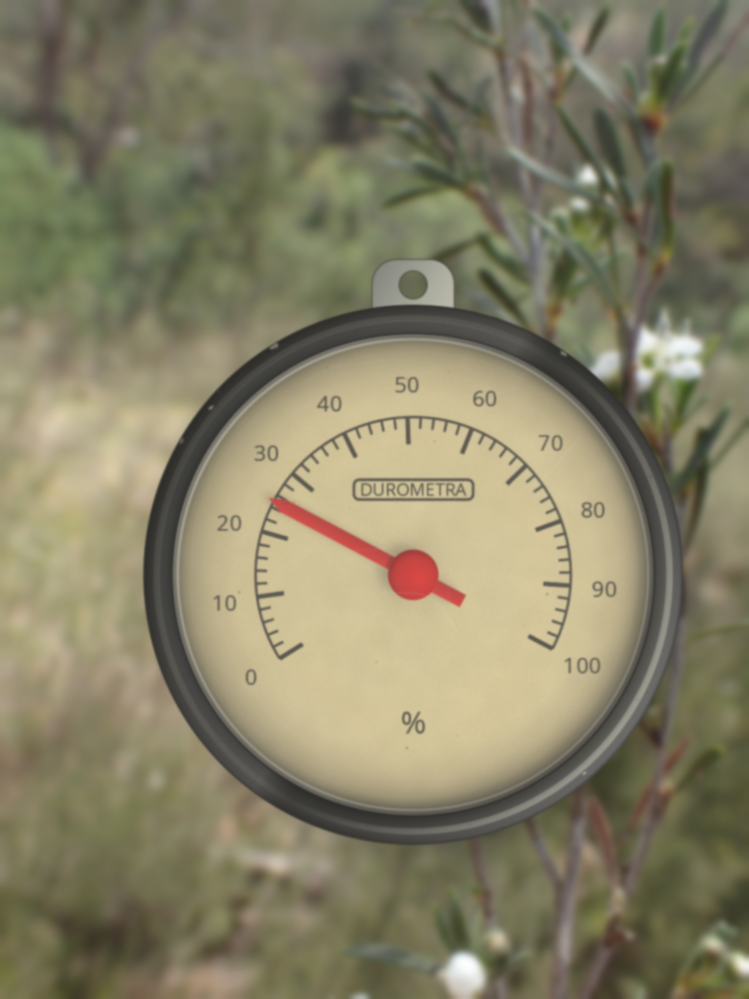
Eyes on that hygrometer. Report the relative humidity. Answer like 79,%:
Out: 25,%
